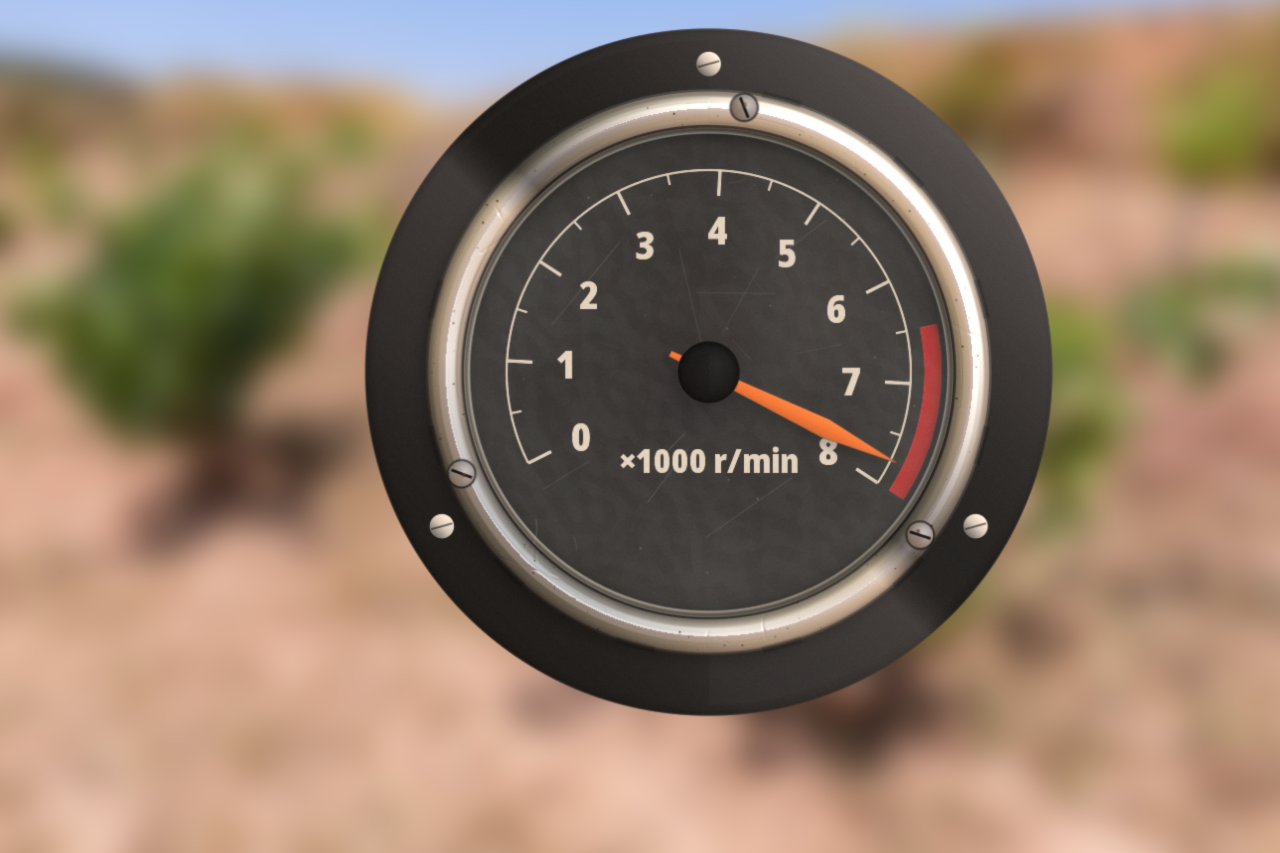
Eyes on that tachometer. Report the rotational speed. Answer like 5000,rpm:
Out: 7750,rpm
